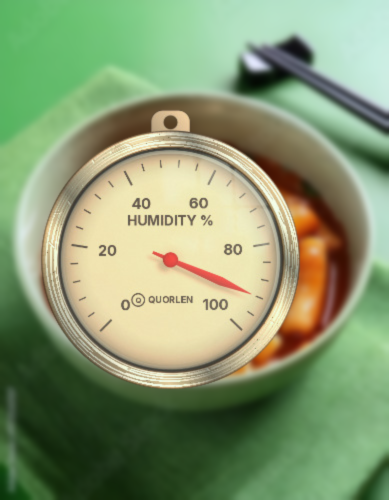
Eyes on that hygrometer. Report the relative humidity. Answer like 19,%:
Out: 92,%
